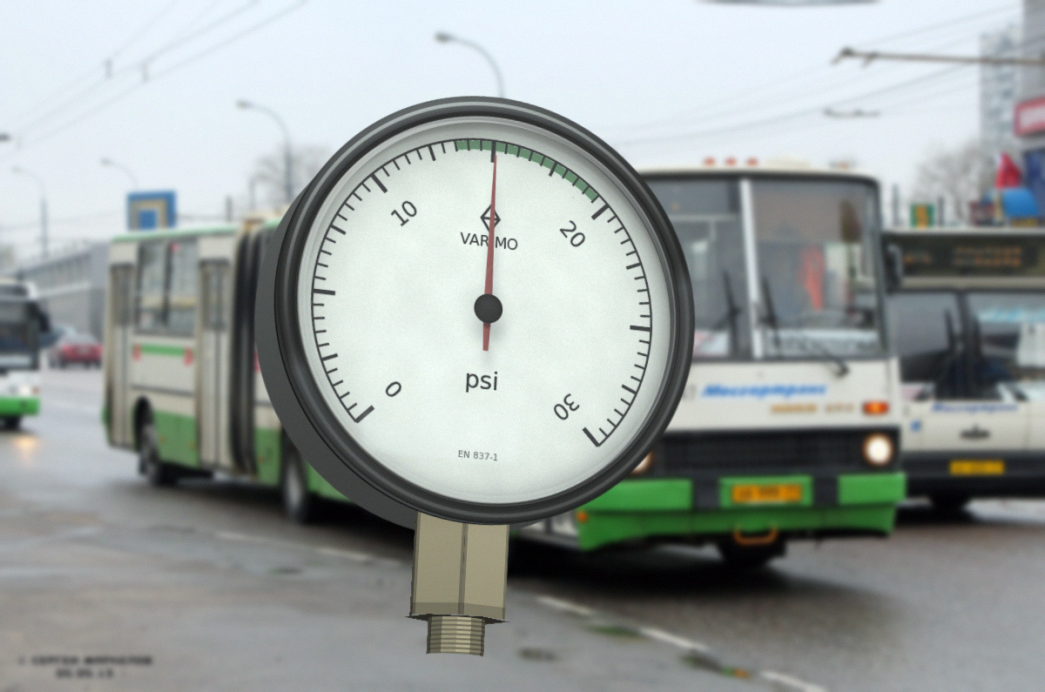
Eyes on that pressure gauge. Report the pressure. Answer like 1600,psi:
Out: 15,psi
